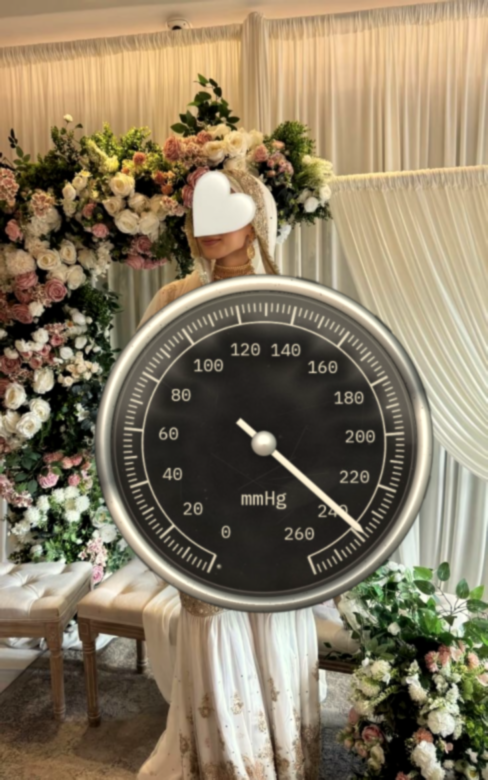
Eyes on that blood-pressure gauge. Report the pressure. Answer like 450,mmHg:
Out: 238,mmHg
